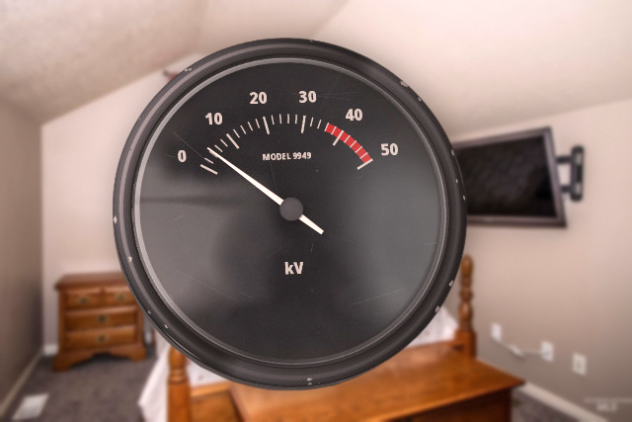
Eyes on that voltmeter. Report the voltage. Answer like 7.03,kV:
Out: 4,kV
